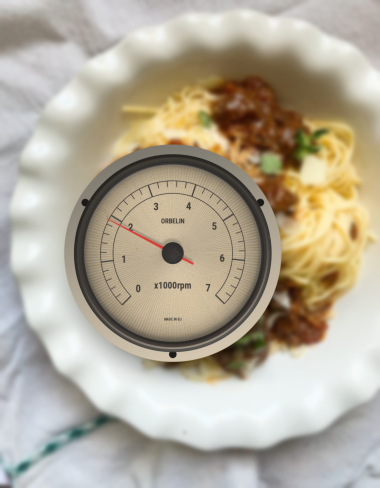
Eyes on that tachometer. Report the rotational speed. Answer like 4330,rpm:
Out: 1900,rpm
